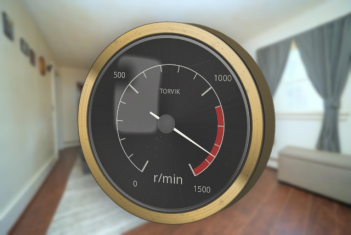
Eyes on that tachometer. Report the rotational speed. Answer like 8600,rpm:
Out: 1350,rpm
